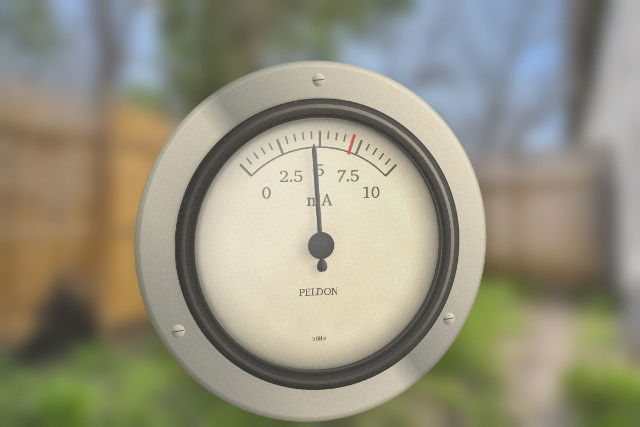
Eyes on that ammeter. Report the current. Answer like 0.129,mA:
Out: 4.5,mA
